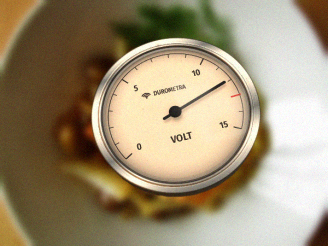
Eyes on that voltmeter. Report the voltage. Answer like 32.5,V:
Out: 12,V
